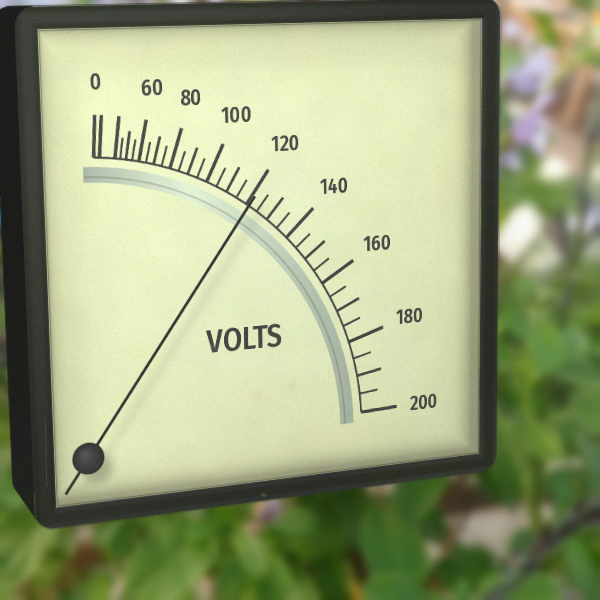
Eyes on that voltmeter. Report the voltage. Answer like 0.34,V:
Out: 120,V
